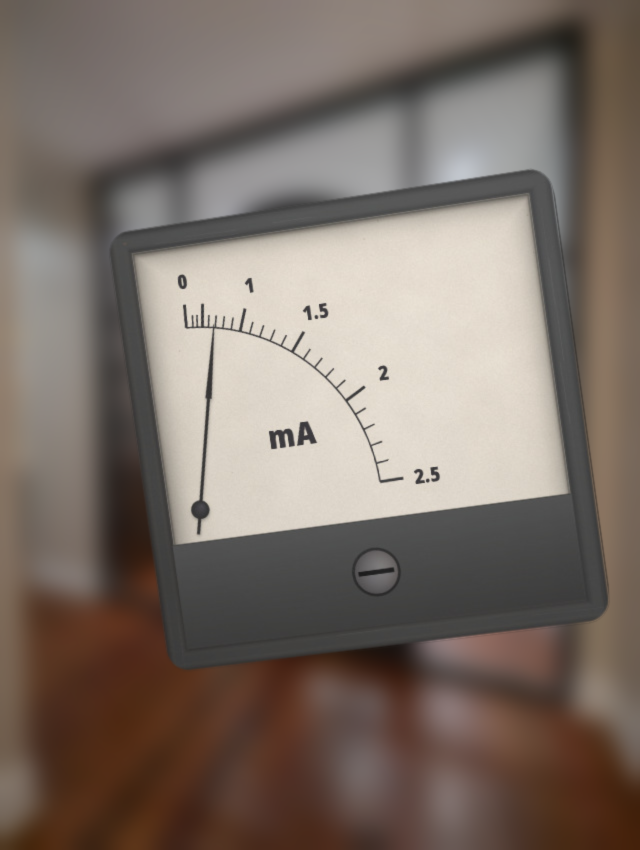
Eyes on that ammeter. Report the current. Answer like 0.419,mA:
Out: 0.7,mA
